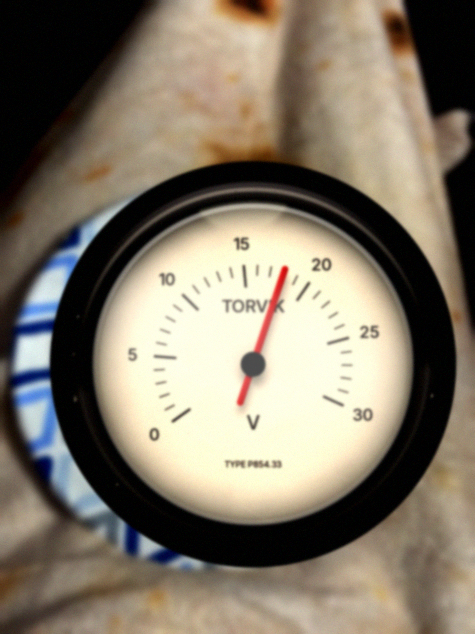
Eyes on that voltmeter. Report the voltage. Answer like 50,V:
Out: 18,V
